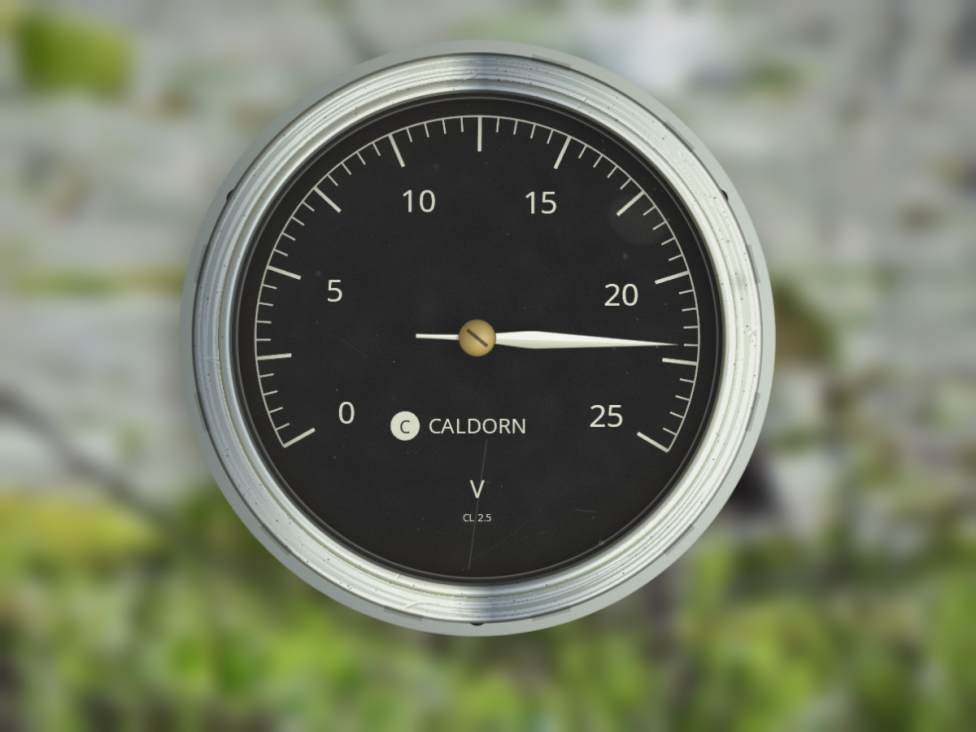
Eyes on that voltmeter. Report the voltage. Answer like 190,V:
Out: 22,V
